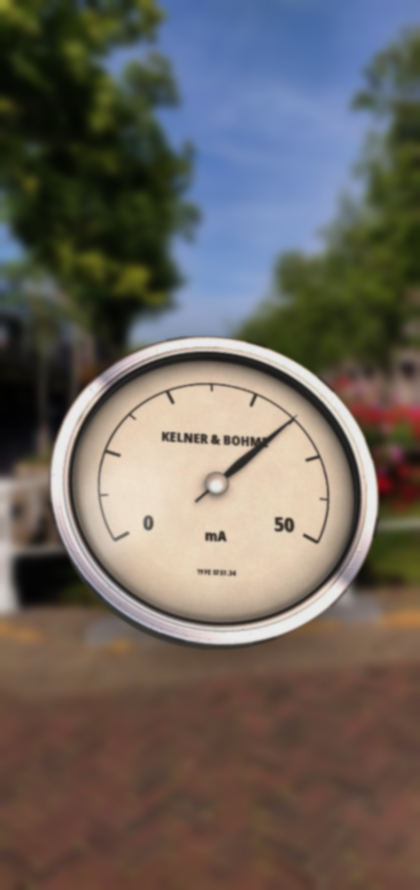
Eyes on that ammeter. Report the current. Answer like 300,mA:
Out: 35,mA
